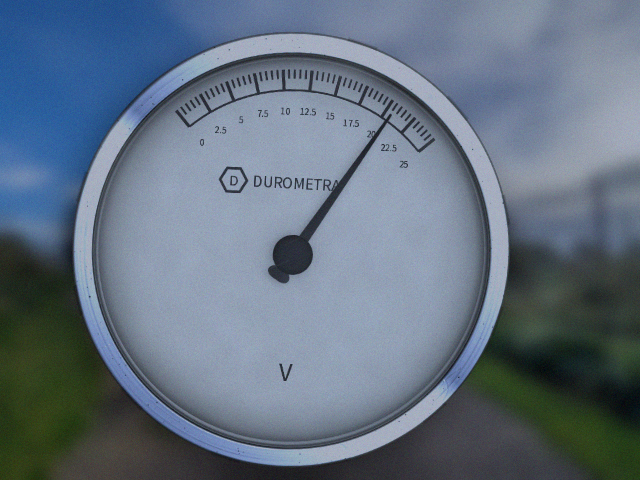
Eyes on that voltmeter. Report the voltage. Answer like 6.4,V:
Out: 20.5,V
